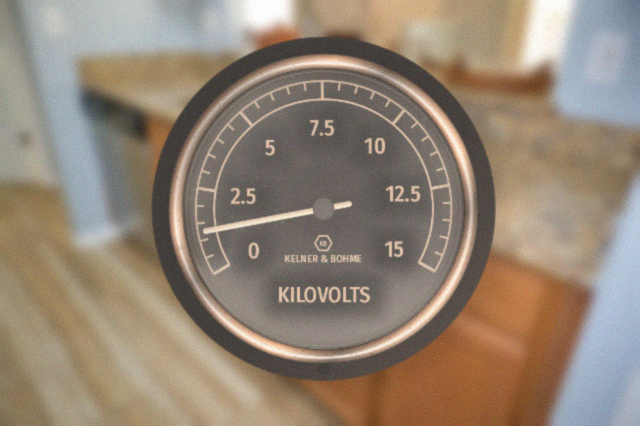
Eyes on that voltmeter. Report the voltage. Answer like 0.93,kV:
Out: 1.25,kV
